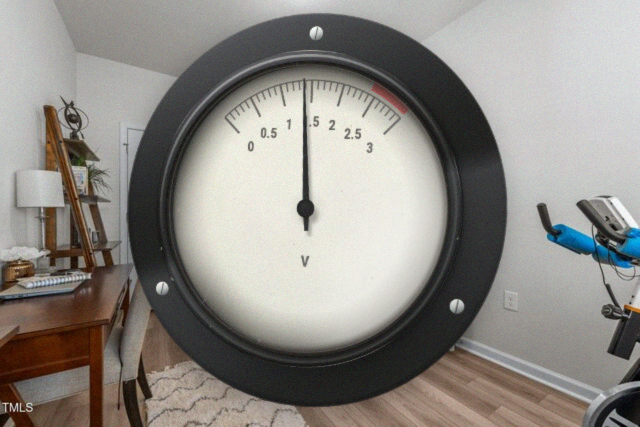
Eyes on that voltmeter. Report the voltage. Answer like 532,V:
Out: 1.4,V
